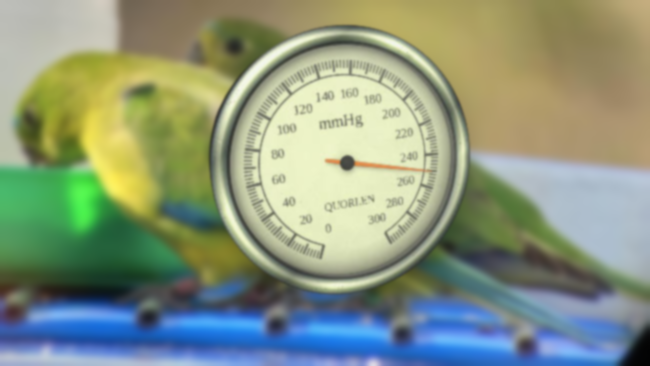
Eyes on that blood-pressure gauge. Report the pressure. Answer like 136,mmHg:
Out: 250,mmHg
